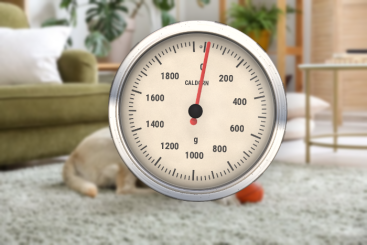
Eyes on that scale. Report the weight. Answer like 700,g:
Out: 20,g
